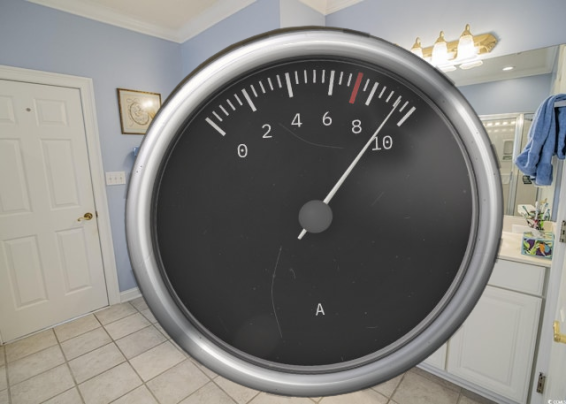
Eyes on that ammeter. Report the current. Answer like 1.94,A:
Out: 9.2,A
